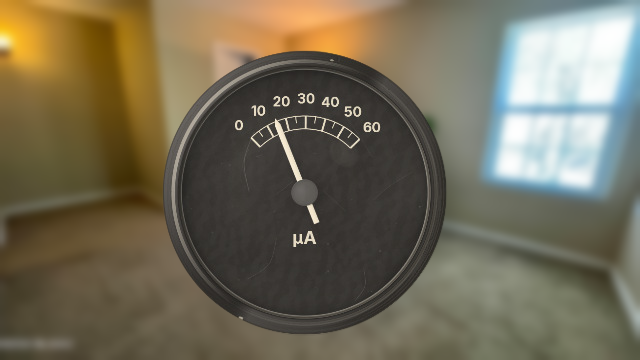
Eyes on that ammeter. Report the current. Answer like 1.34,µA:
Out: 15,µA
